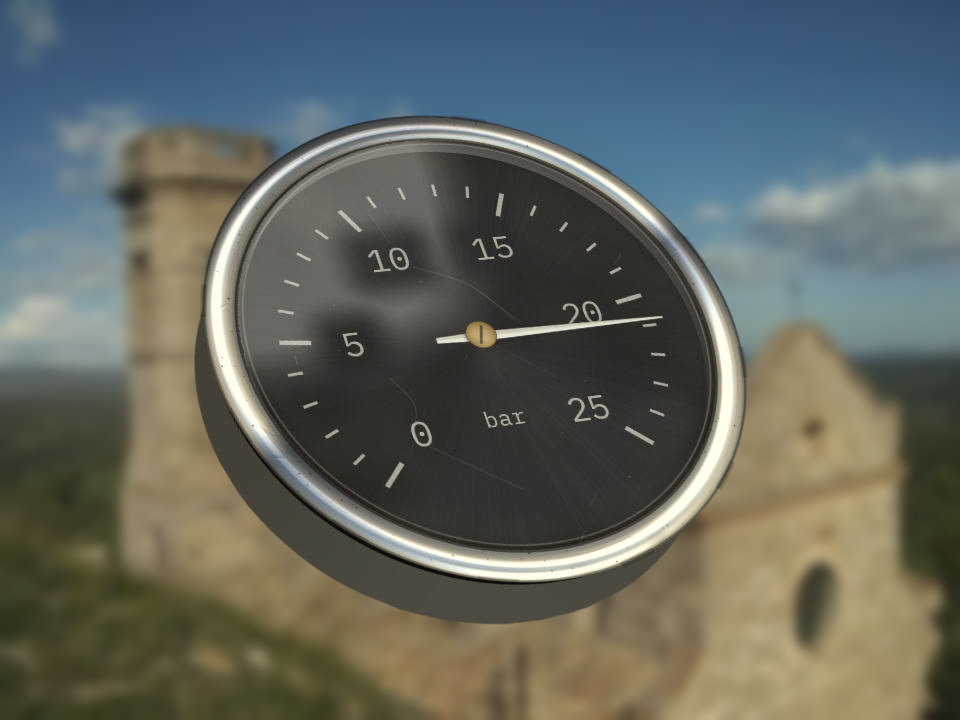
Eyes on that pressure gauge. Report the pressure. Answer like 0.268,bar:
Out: 21,bar
